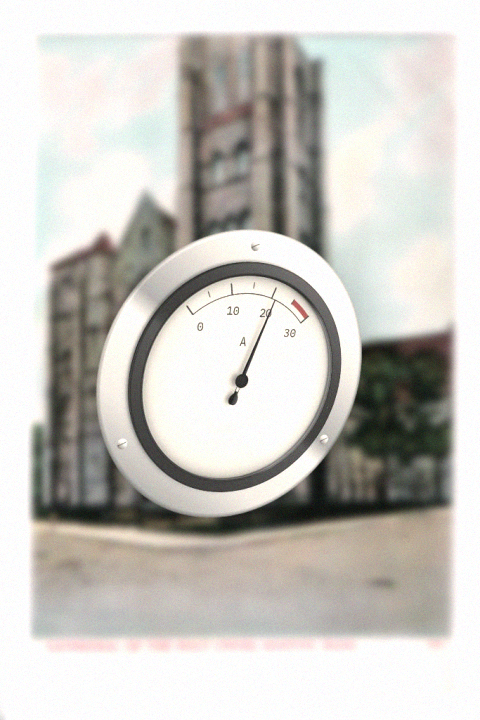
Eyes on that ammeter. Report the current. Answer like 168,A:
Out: 20,A
